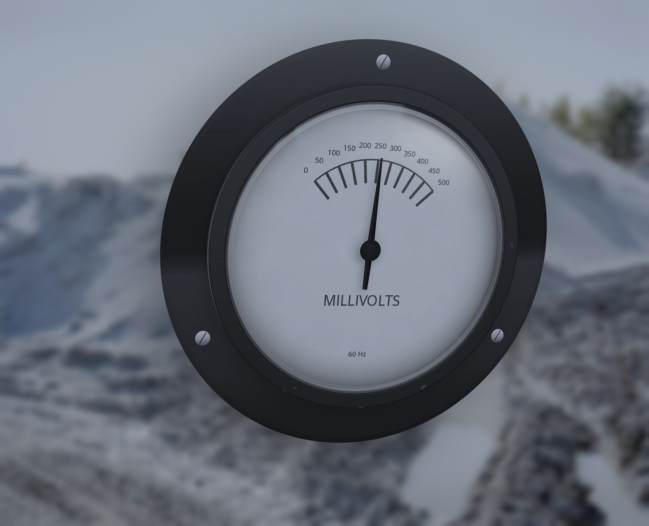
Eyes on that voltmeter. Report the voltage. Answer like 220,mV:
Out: 250,mV
